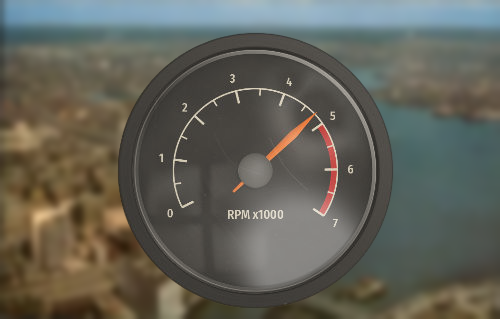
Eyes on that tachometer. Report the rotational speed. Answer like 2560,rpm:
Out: 4750,rpm
